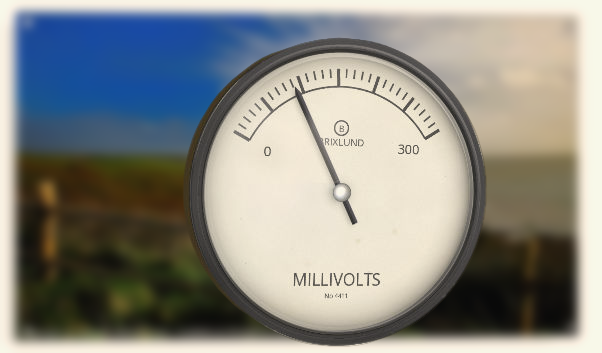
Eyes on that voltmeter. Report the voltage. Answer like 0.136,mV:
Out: 90,mV
